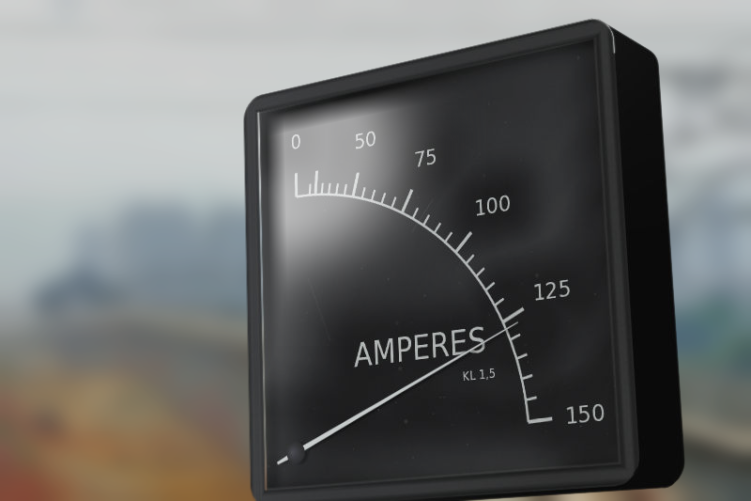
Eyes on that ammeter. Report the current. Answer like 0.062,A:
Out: 127.5,A
